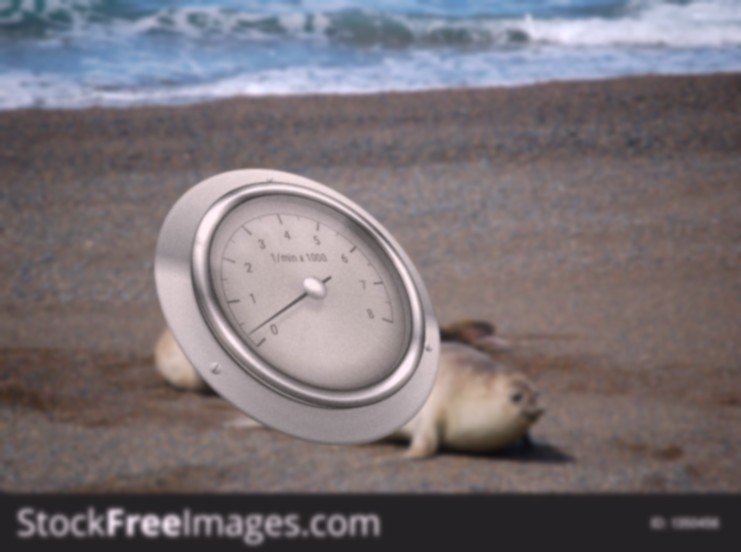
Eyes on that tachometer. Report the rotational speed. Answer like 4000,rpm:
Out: 250,rpm
